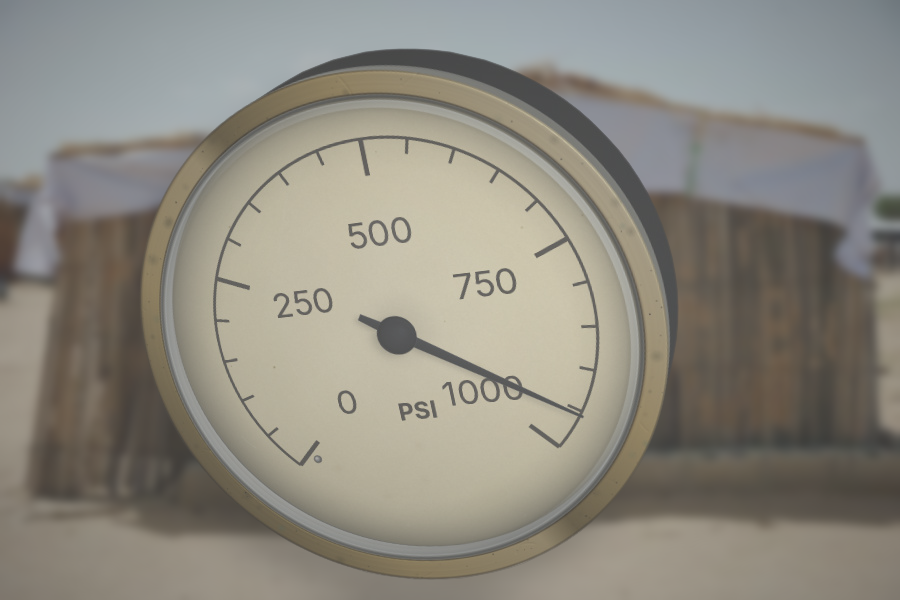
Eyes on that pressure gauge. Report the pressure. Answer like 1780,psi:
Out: 950,psi
